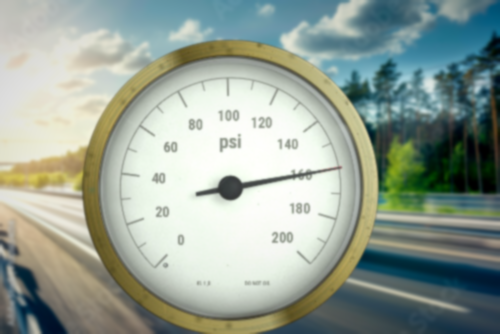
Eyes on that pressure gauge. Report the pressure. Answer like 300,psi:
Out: 160,psi
